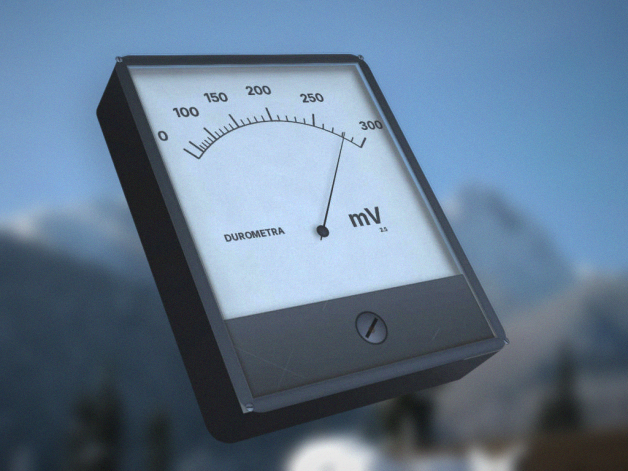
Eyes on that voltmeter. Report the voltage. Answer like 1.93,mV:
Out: 280,mV
